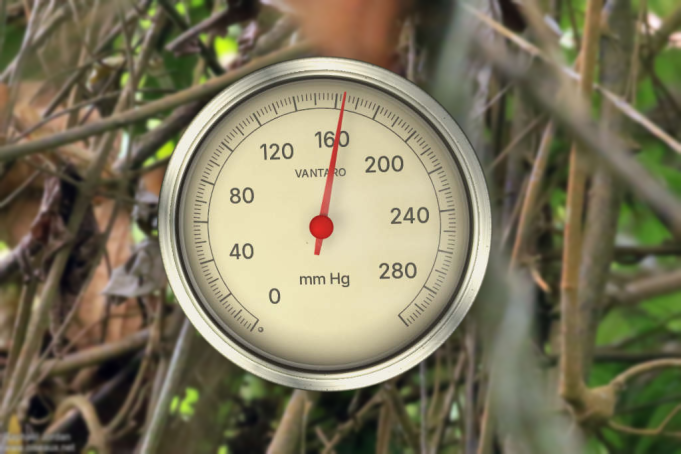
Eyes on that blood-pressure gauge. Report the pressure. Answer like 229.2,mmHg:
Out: 164,mmHg
